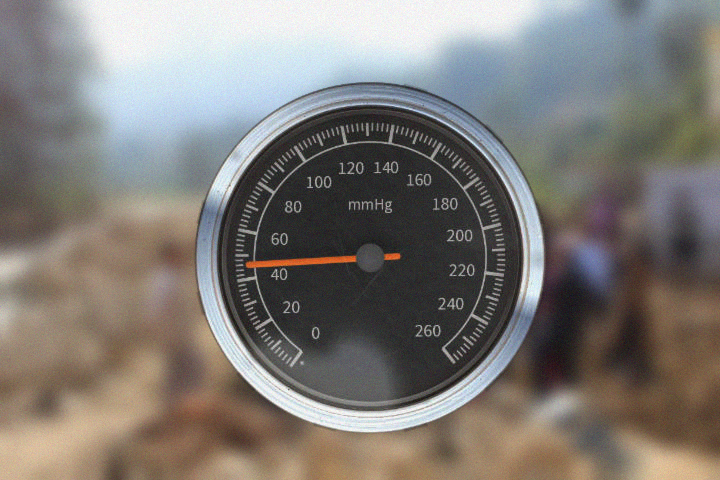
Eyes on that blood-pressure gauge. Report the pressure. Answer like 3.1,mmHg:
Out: 46,mmHg
